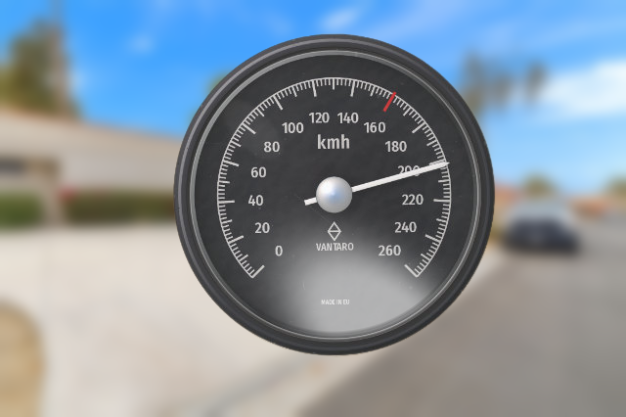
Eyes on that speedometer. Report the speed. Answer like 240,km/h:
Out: 202,km/h
